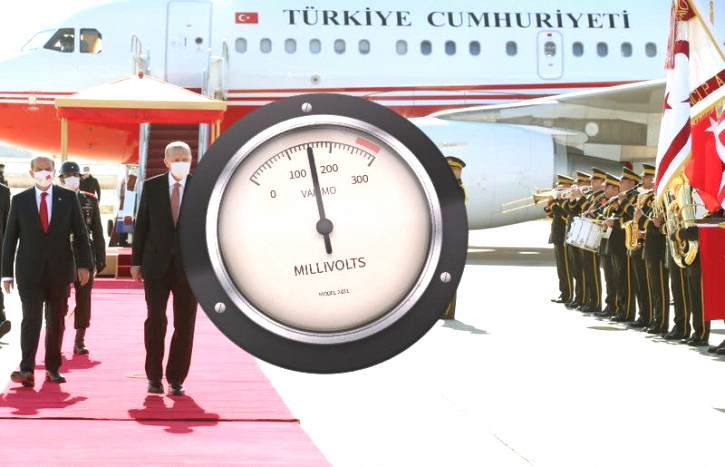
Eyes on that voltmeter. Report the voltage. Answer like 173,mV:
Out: 150,mV
